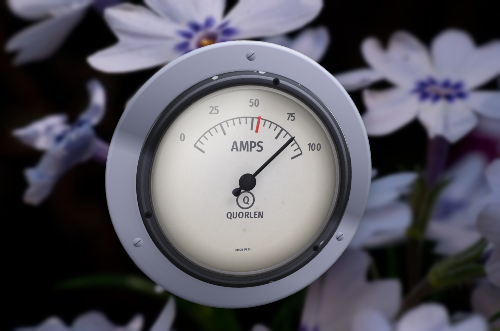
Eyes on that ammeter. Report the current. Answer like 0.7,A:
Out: 85,A
